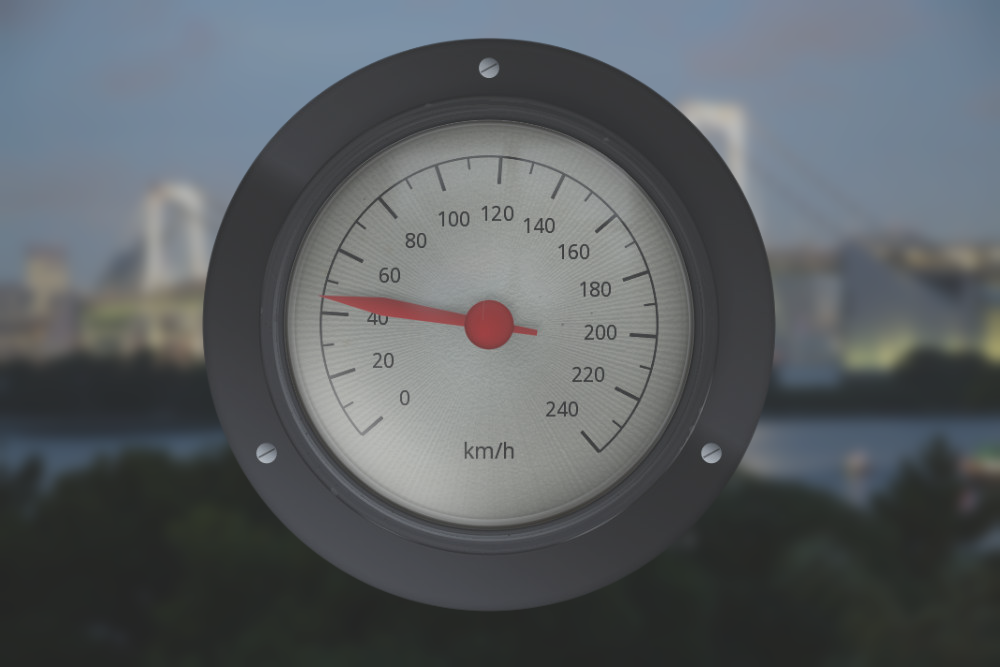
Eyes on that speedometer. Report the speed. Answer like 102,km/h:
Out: 45,km/h
